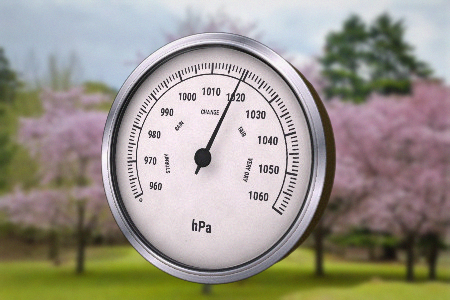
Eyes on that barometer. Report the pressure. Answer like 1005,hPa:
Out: 1020,hPa
